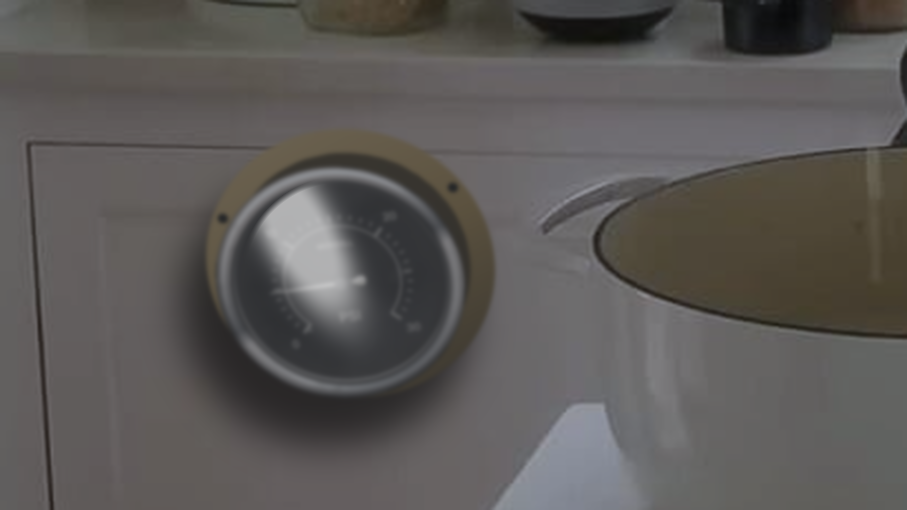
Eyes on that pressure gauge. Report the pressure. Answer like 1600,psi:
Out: 5,psi
